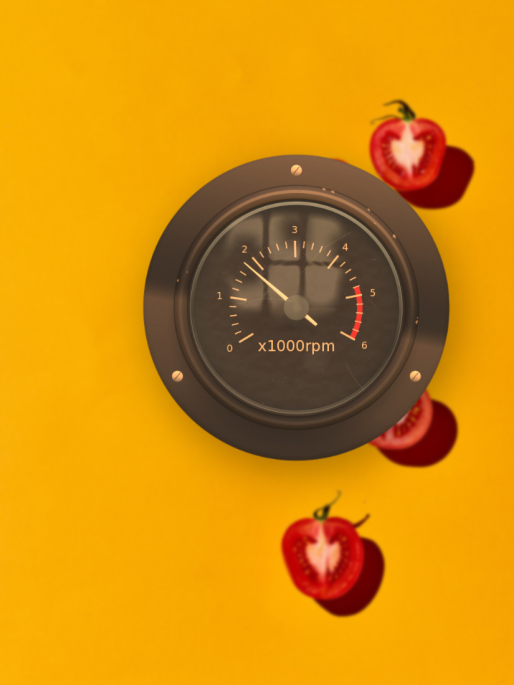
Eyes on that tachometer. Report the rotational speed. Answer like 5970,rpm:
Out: 1800,rpm
